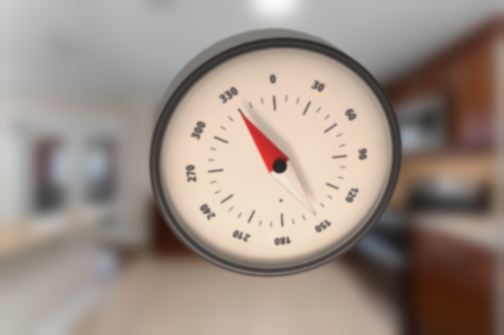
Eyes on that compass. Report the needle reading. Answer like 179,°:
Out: 330,°
